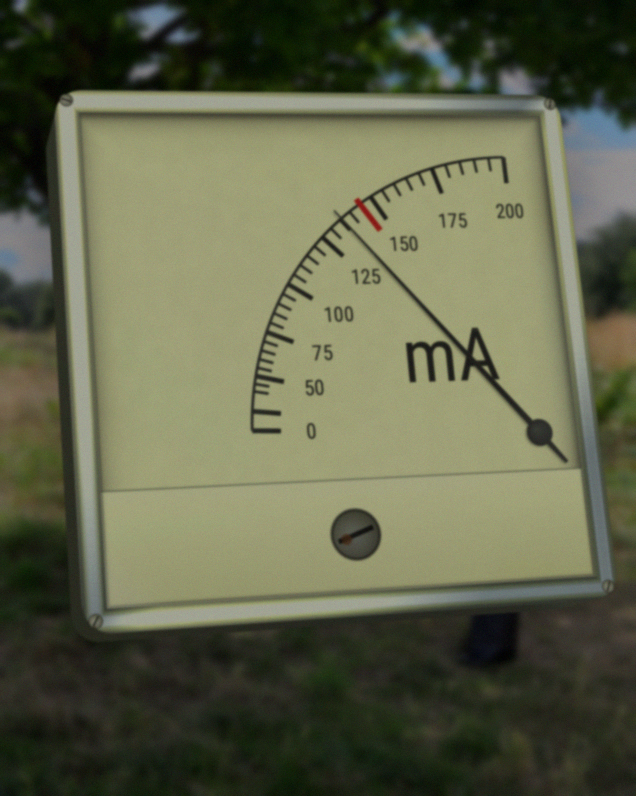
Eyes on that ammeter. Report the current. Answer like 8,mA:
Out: 135,mA
